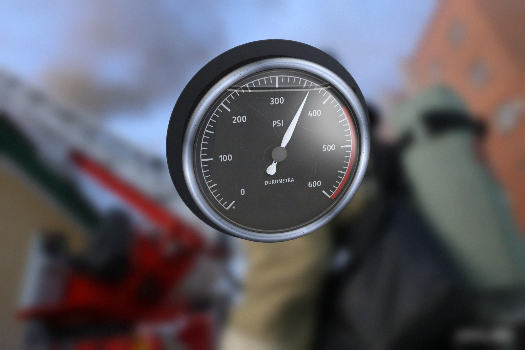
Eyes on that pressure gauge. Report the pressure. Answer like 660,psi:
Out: 360,psi
